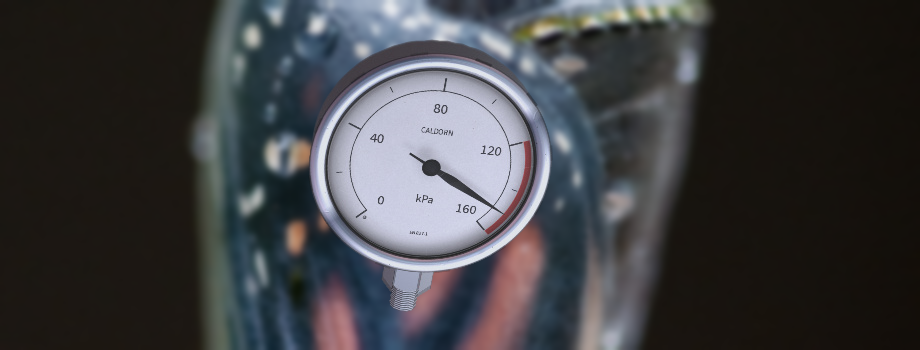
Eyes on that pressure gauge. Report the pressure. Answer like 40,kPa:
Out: 150,kPa
